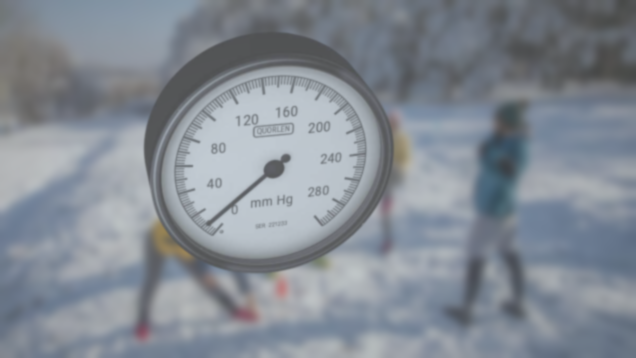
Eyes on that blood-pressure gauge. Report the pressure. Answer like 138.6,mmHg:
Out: 10,mmHg
